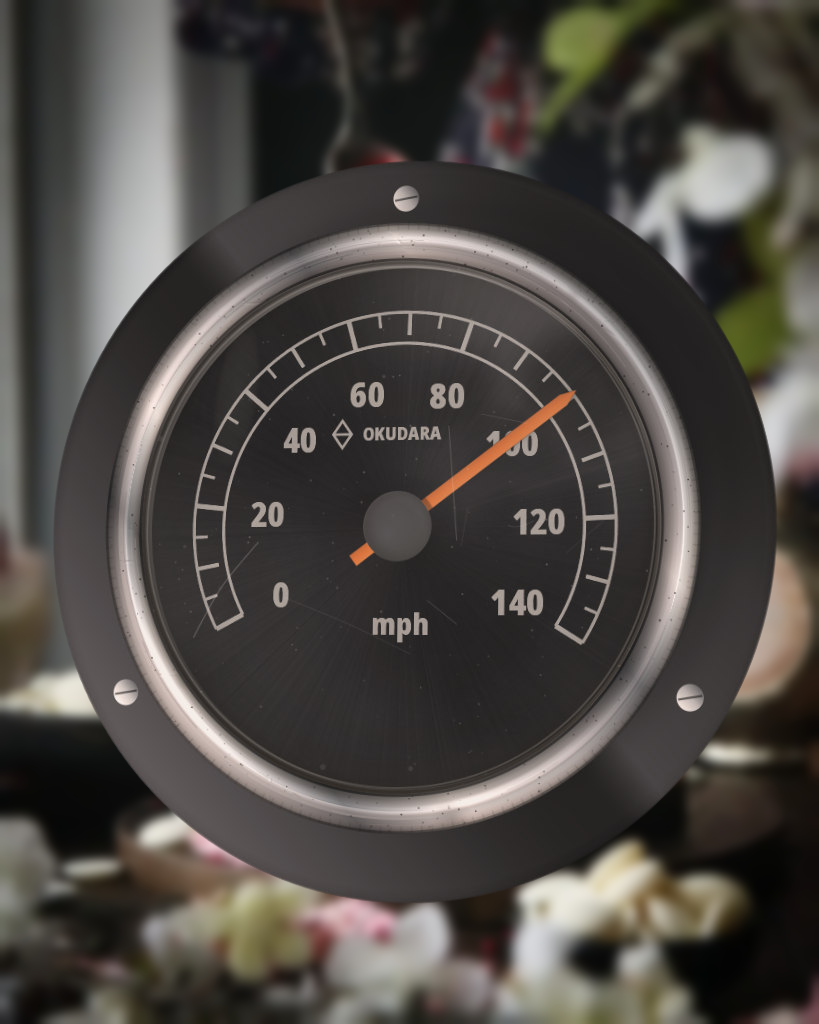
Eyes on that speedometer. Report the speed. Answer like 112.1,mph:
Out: 100,mph
